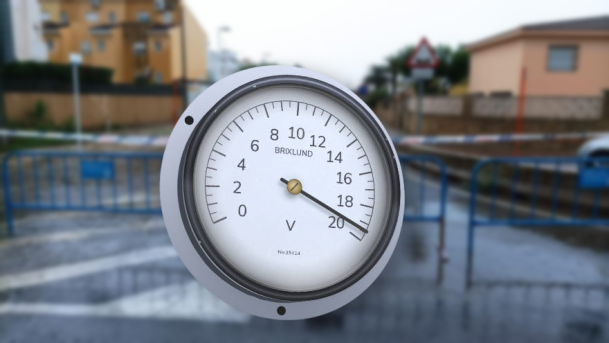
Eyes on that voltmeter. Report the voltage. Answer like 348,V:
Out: 19.5,V
